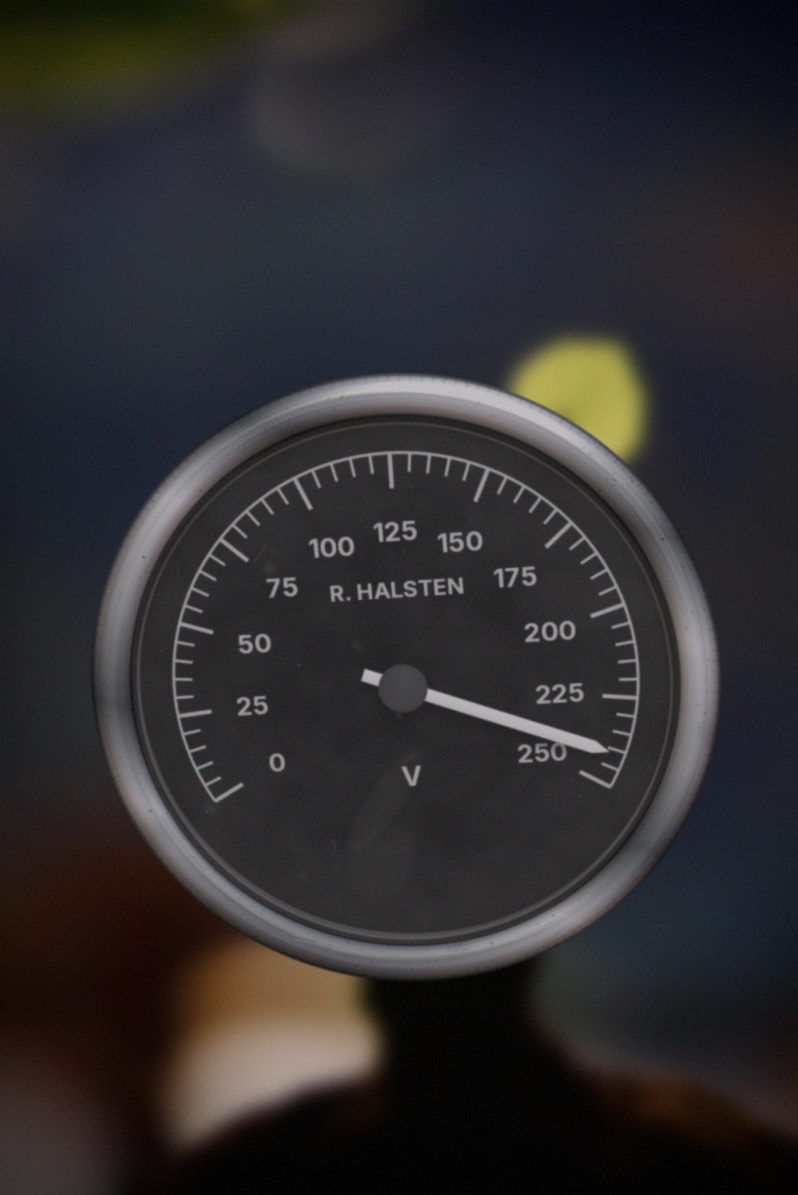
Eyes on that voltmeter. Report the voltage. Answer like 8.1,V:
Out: 240,V
